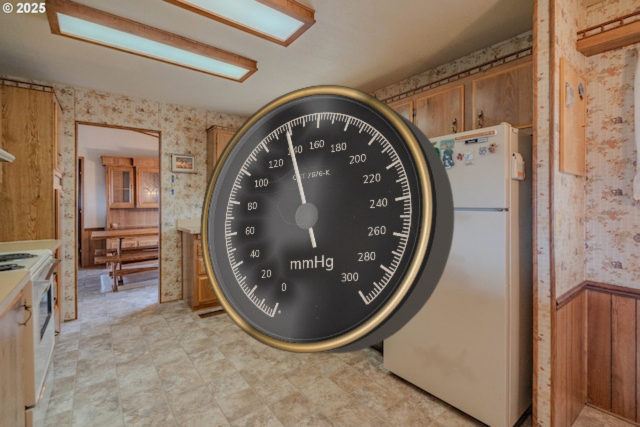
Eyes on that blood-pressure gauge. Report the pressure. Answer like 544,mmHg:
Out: 140,mmHg
